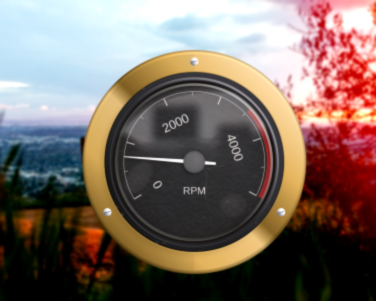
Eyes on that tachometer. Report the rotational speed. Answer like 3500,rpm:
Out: 750,rpm
